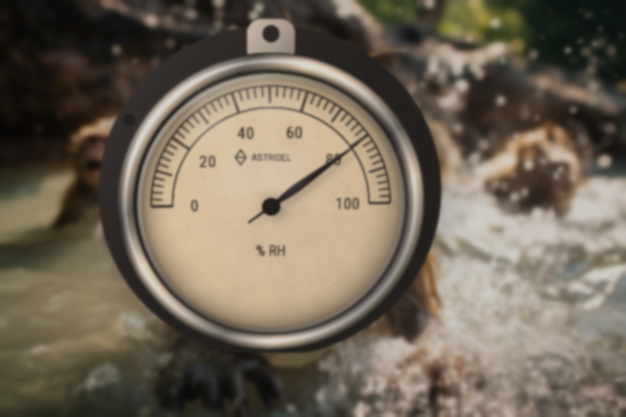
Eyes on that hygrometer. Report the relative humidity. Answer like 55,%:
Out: 80,%
